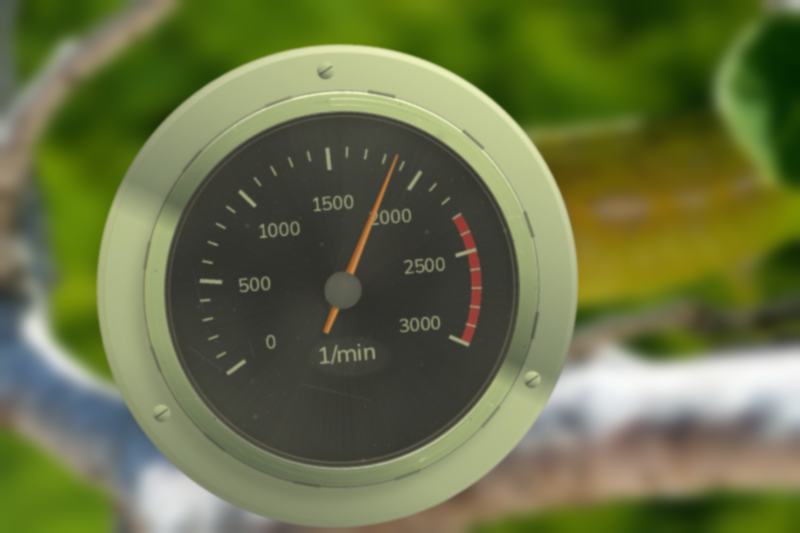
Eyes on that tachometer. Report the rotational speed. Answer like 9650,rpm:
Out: 1850,rpm
